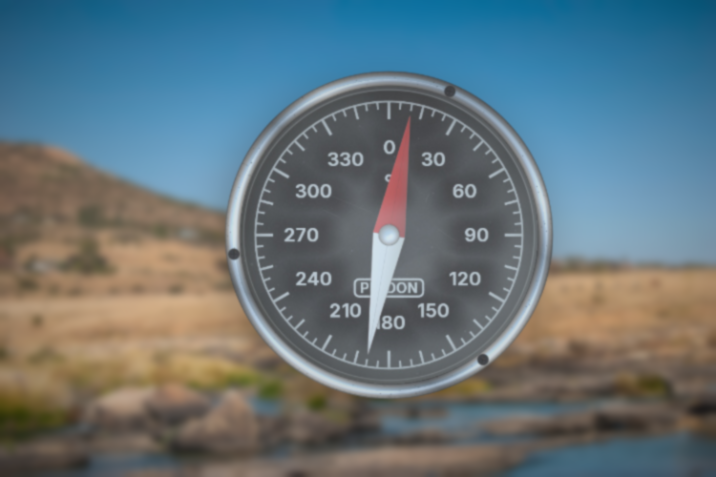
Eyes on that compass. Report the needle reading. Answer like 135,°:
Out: 10,°
